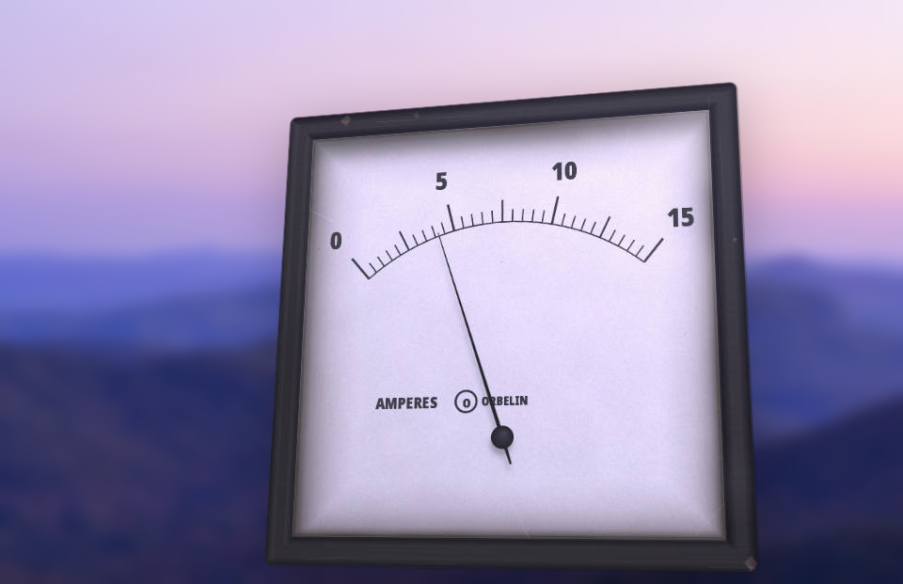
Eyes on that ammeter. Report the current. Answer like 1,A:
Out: 4.25,A
